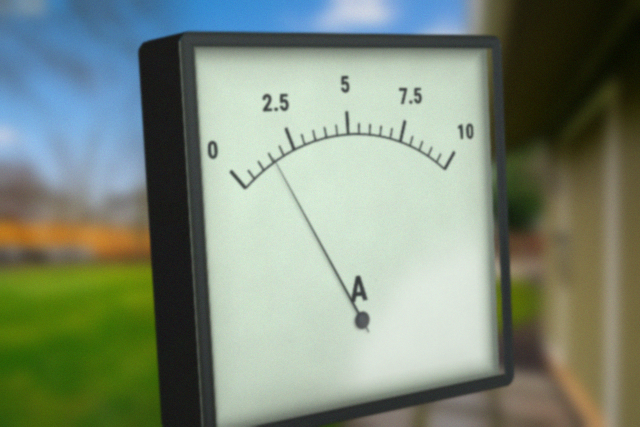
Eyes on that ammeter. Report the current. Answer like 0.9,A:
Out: 1.5,A
